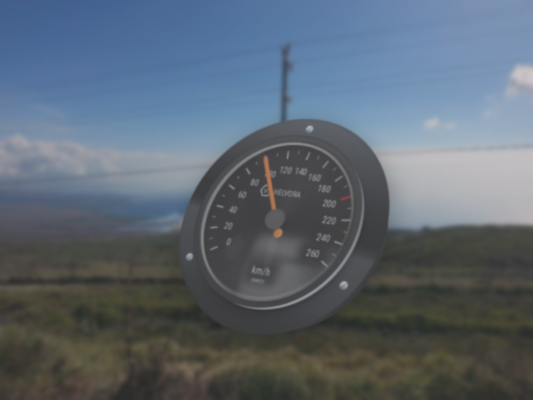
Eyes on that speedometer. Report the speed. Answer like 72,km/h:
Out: 100,km/h
